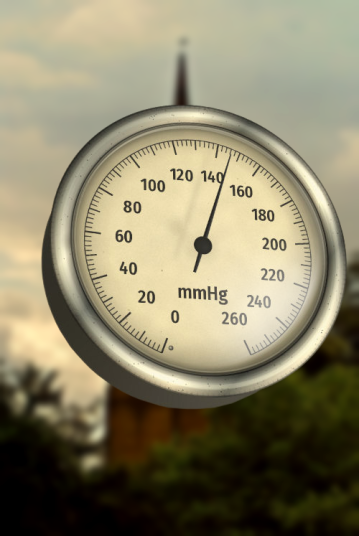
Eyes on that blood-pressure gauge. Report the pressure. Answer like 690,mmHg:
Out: 146,mmHg
